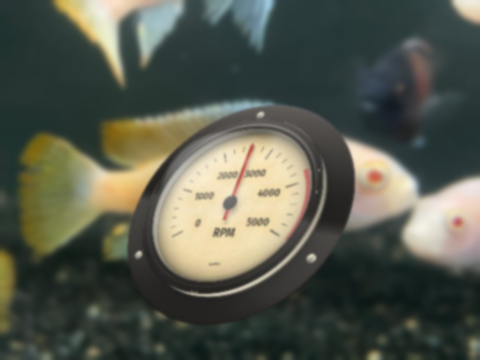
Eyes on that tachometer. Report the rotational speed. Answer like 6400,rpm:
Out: 2600,rpm
